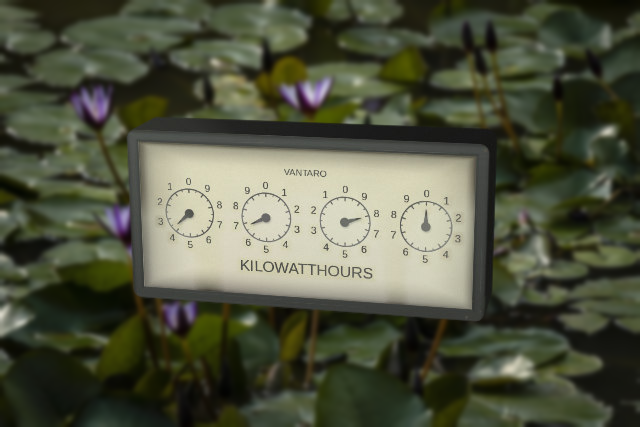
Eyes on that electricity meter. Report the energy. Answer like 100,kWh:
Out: 3680,kWh
